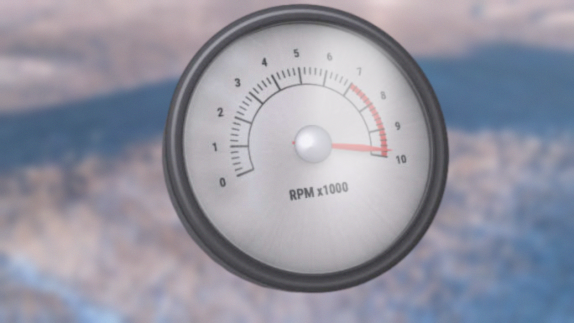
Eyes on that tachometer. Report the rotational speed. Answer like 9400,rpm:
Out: 9800,rpm
